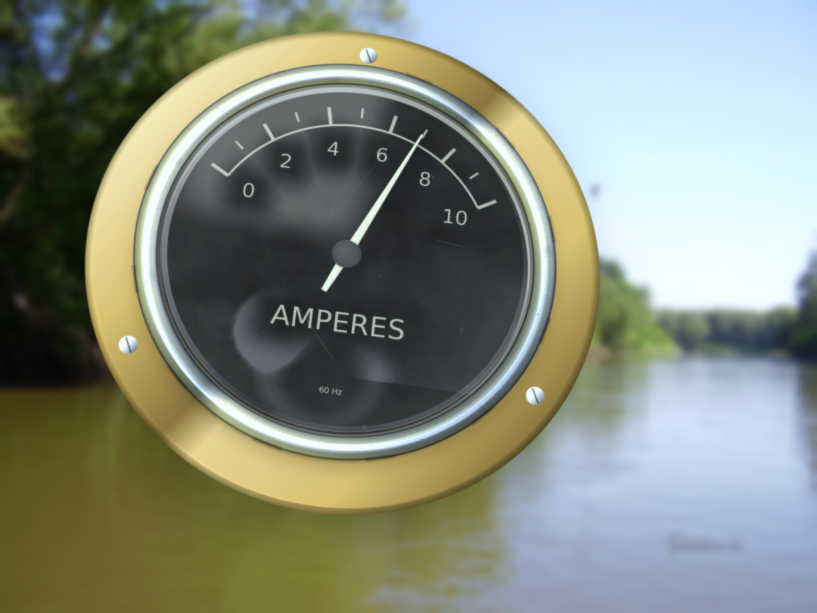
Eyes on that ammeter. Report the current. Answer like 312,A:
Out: 7,A
